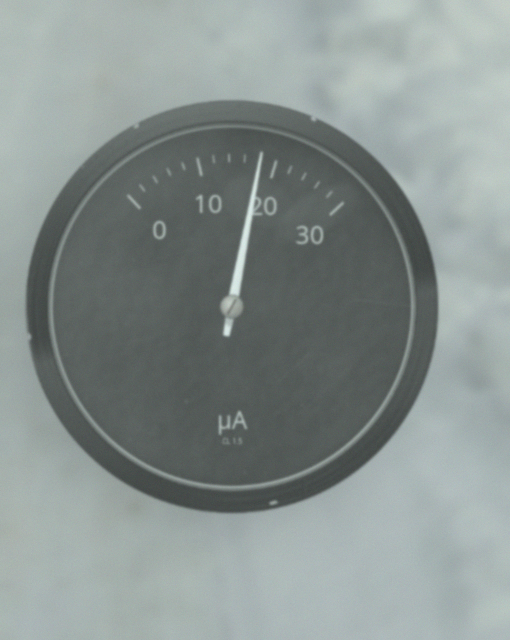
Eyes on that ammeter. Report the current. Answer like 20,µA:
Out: 18,µA
